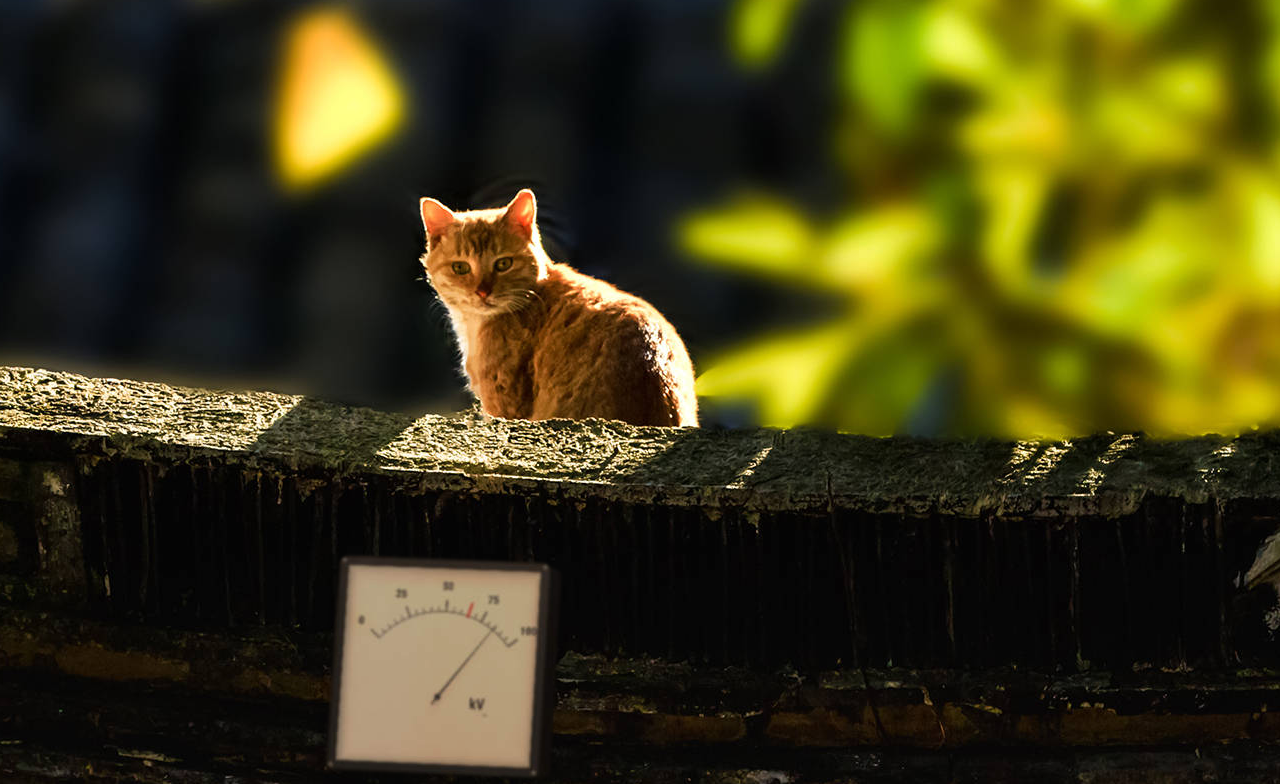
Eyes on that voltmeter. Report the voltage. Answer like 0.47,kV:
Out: 85,kV
